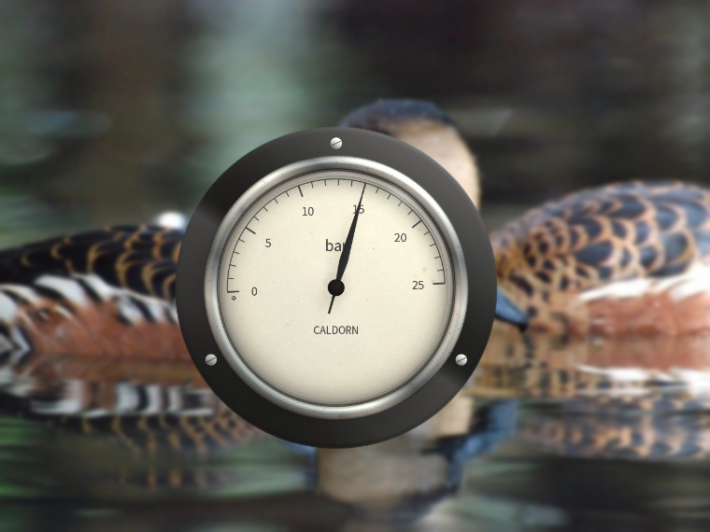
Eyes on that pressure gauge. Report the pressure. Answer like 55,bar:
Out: 15,bar
